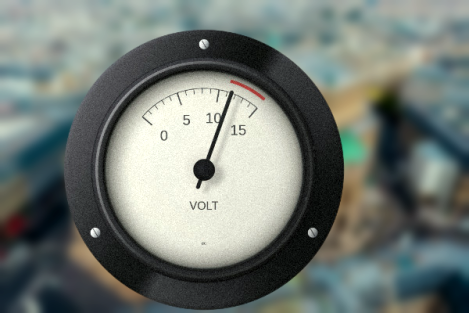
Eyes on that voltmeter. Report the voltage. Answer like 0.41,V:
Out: 11.5,V
